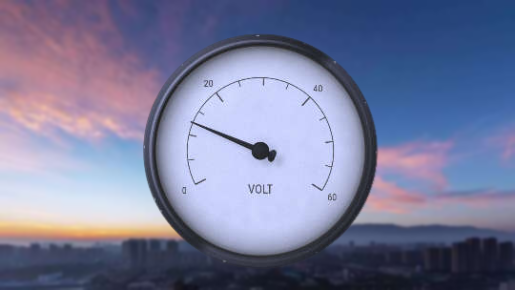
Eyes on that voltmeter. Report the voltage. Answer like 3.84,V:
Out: 12.5,V
